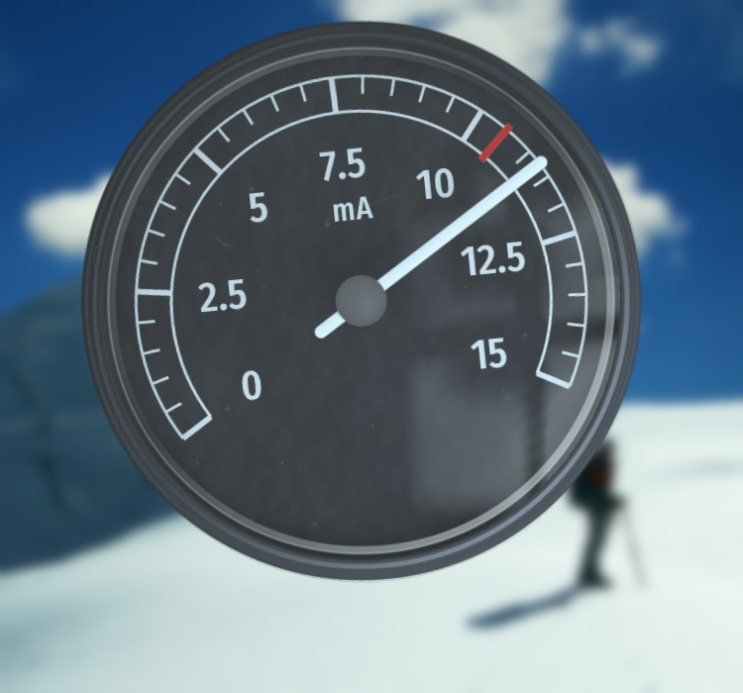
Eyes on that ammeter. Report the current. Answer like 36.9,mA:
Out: 11.25,mA
